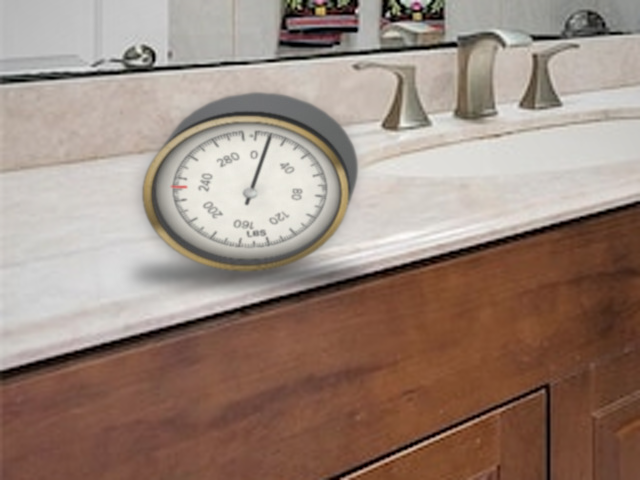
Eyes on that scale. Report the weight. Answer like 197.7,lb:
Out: 10,lb
